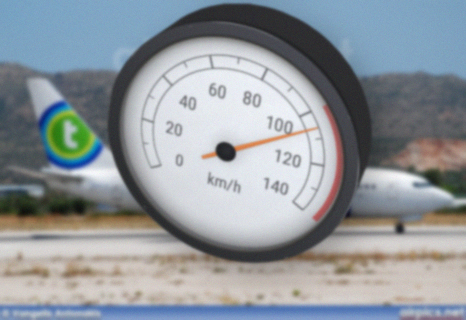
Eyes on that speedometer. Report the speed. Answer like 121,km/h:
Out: 105,km/h
